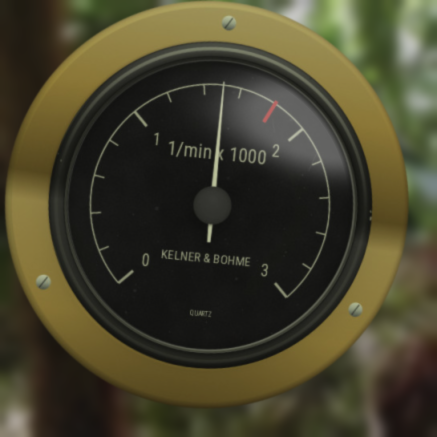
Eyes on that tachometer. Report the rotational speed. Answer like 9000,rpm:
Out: 1500,rpm
